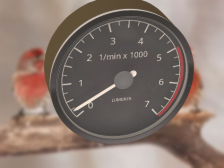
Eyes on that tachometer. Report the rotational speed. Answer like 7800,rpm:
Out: 250,rpm
